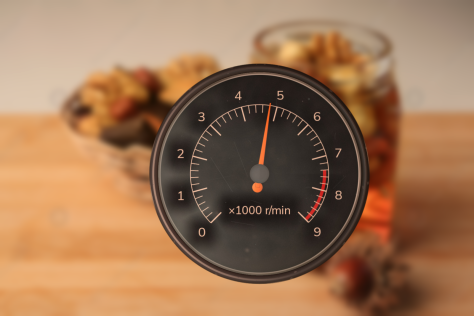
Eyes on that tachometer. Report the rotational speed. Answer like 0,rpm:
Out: 4800,rpm
